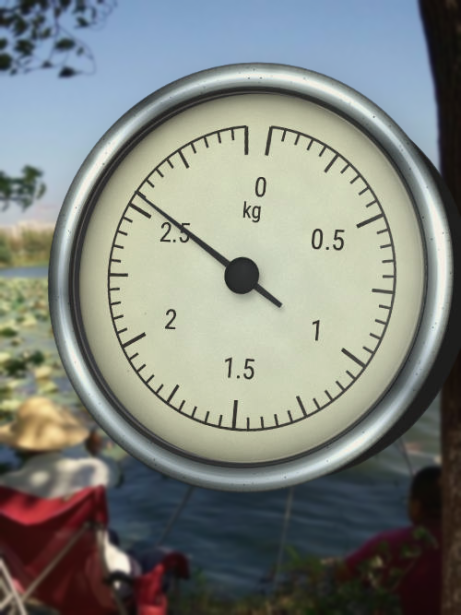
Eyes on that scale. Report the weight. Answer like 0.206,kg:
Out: 2.55,kg
